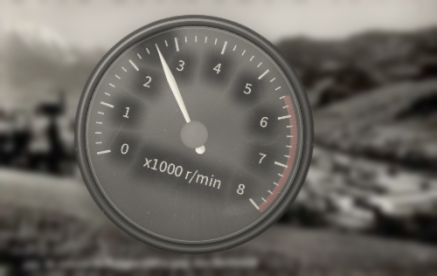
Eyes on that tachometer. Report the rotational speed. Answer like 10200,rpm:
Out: 2600,rpm
